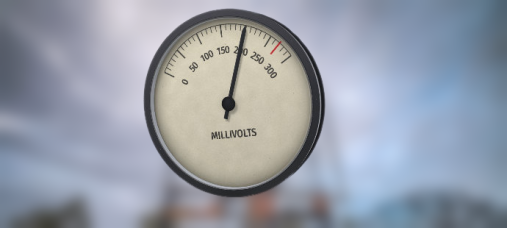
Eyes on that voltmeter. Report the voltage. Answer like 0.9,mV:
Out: 200,mV
